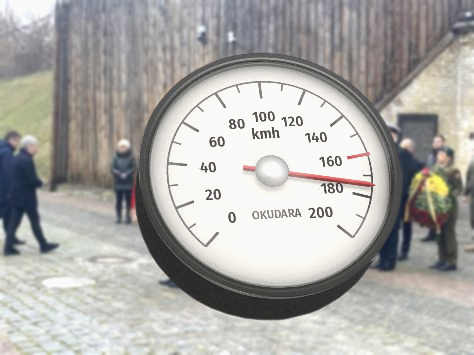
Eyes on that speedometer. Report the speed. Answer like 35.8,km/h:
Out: 175,km/h
